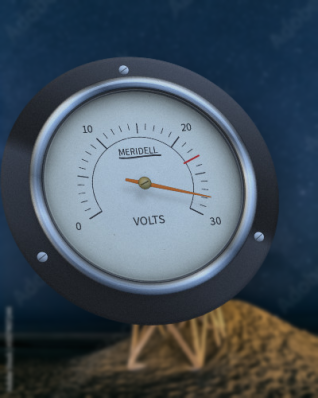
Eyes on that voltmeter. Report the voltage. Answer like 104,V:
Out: 28,V
